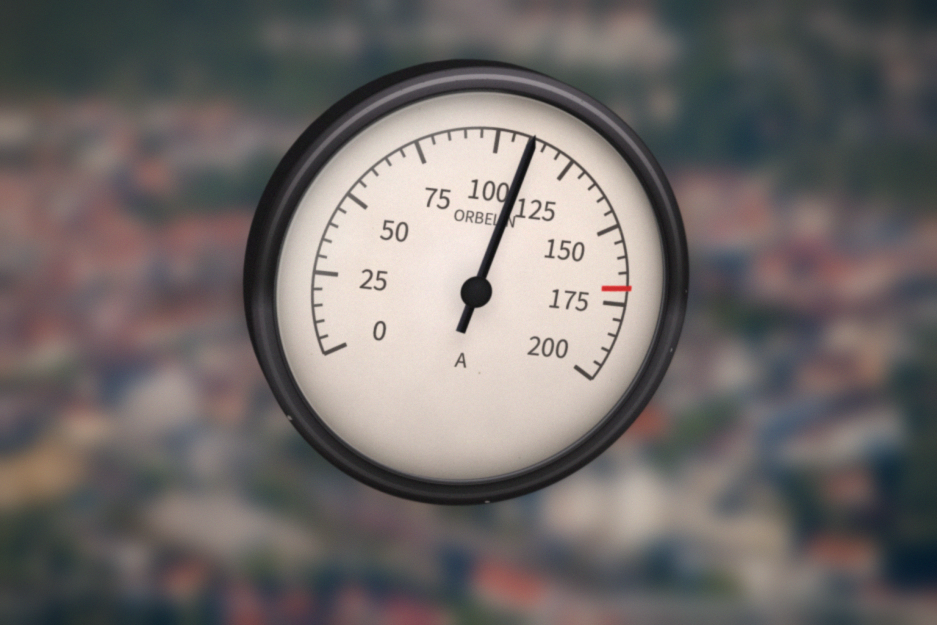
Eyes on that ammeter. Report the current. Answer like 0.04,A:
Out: 110,A
